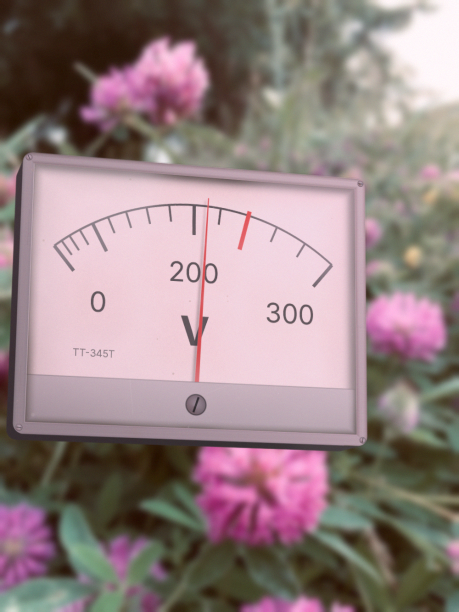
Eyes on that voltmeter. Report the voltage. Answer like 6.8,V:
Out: 210,V
